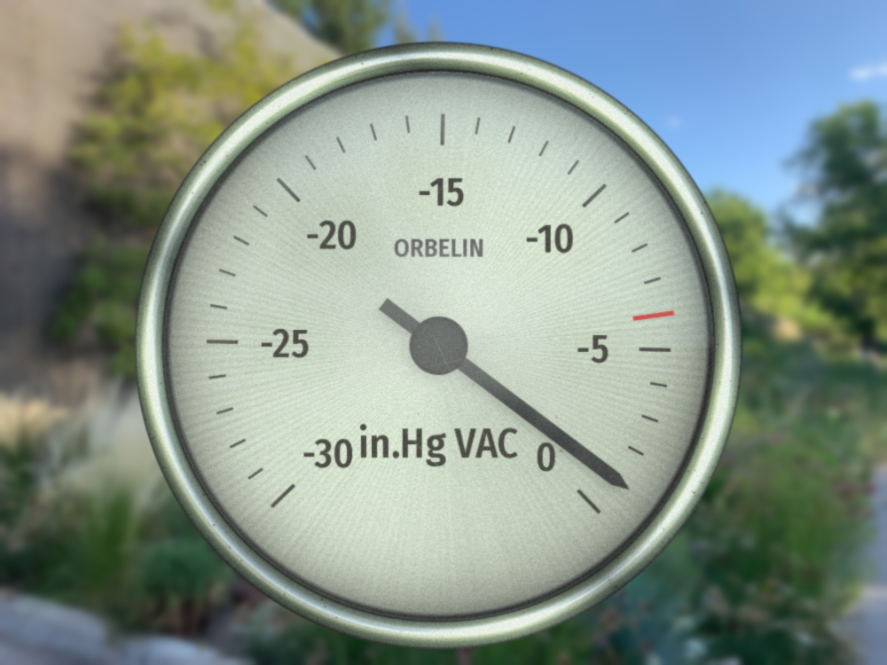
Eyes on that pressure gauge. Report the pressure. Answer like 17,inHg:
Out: -1,inHg
